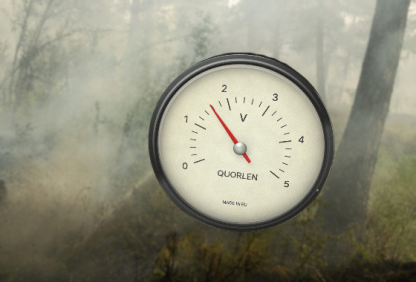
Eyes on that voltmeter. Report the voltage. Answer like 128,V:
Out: 1.6,V
